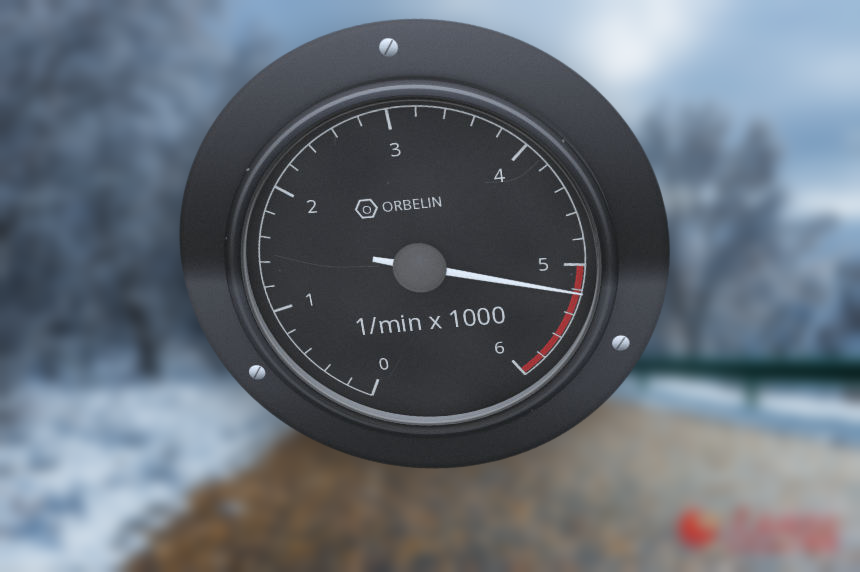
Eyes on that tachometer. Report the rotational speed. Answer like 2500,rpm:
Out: 5200,rpm
